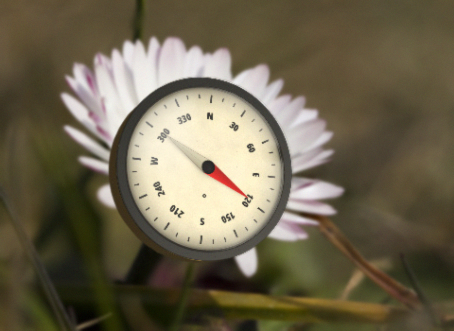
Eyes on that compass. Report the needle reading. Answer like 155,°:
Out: 120,°
